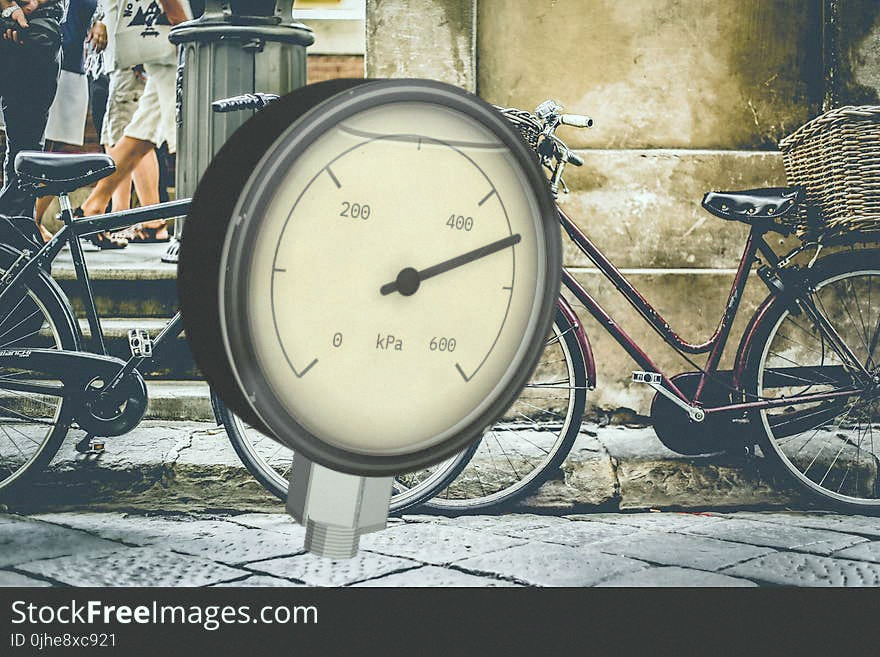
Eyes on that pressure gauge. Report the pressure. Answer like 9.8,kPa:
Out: 450,kPa
